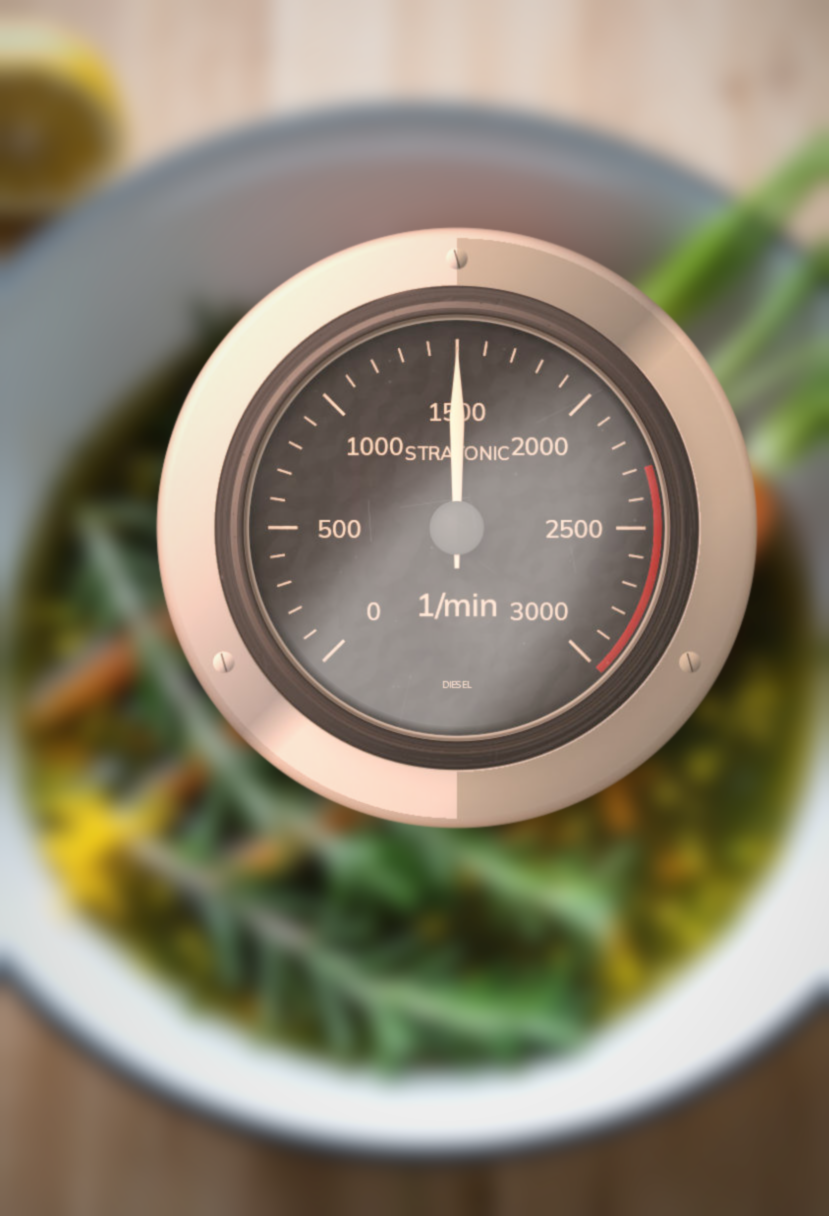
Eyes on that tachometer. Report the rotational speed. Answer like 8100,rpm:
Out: 1500,rpm
